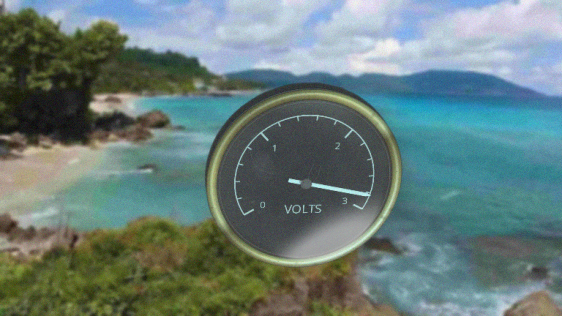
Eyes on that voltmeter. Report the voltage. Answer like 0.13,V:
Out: 2.8,V
